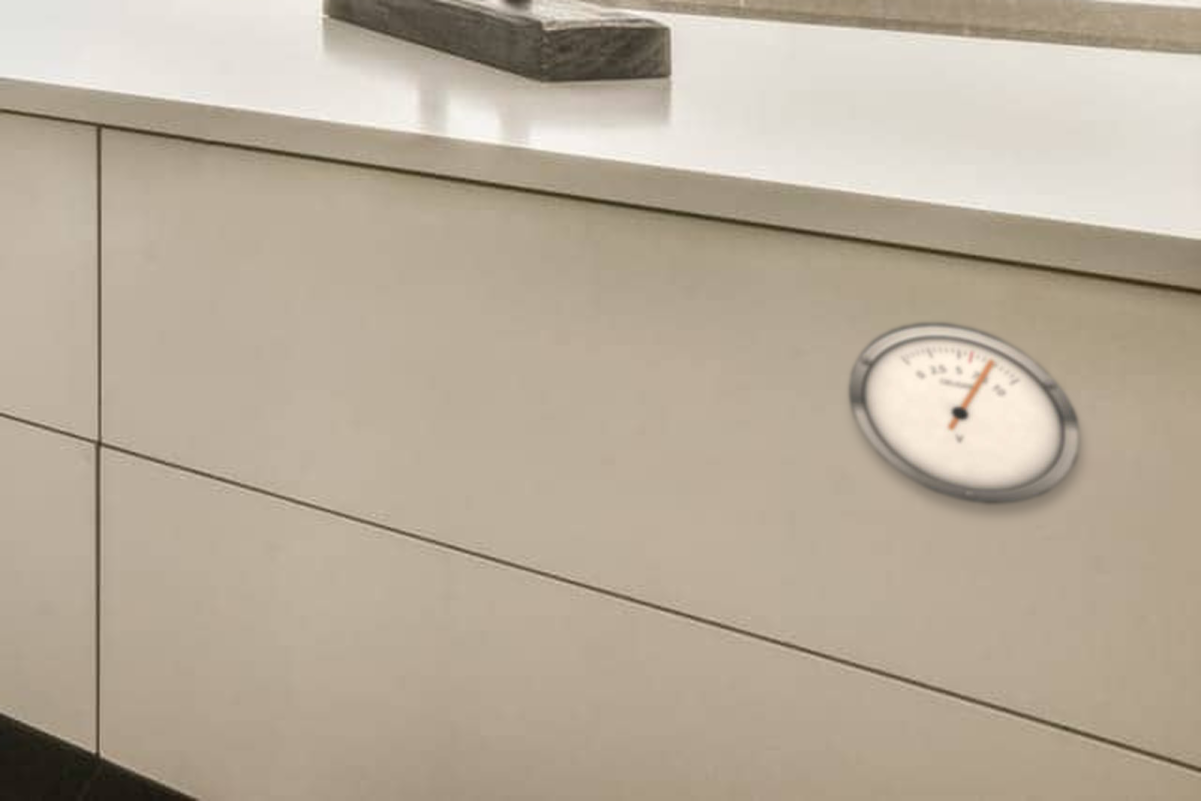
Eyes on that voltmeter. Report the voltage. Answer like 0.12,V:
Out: 7.5,V
